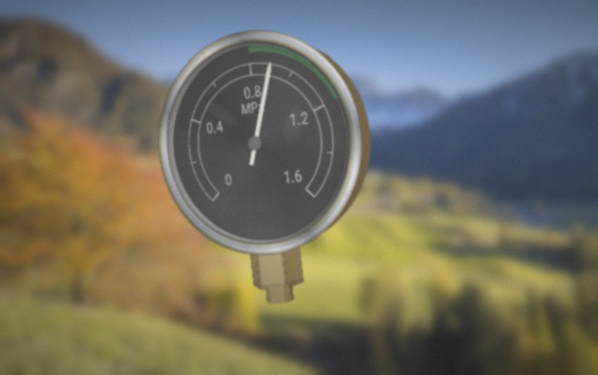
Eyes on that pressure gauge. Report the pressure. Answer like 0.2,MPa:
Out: 0.9,MPa
